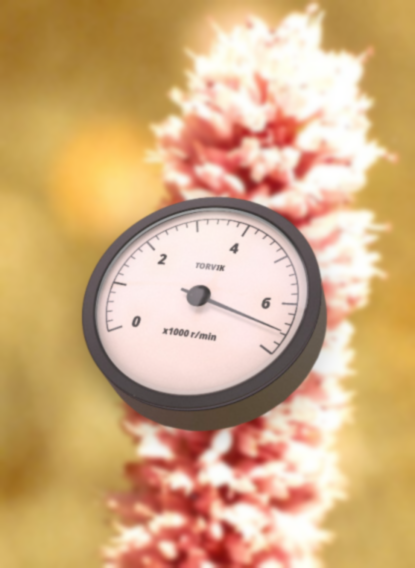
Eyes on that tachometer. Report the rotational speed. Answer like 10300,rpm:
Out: 6600,rpm
